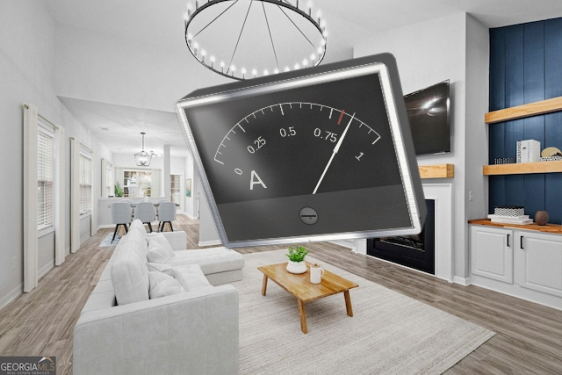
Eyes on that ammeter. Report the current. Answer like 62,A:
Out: 0.85,A
